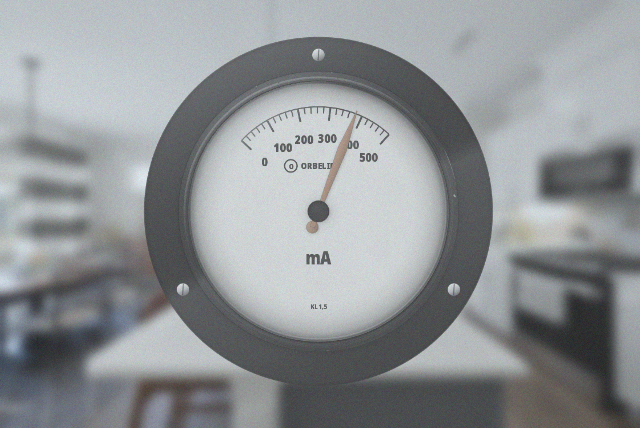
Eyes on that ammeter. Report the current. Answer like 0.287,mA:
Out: 380,mA
